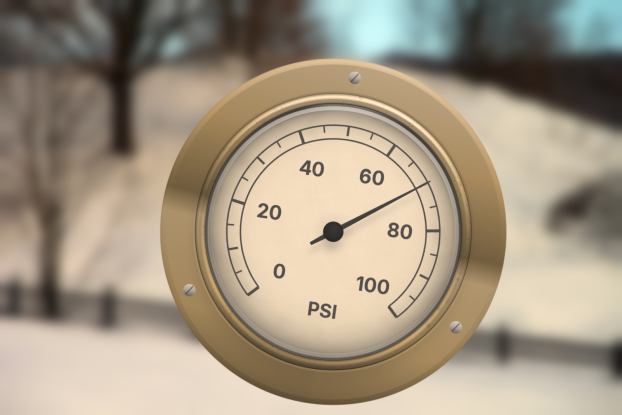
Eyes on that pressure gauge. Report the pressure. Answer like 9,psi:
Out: 70,psi
